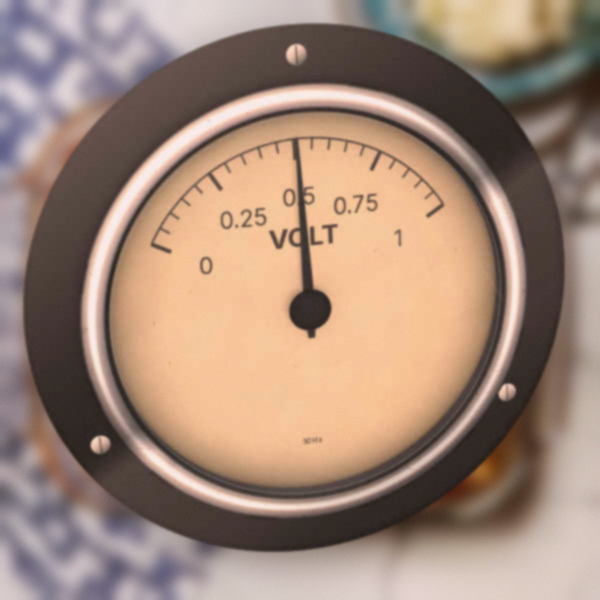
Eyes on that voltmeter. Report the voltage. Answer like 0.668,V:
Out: 0.5,V
